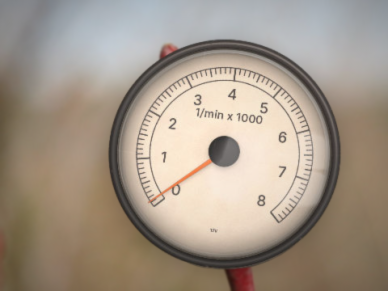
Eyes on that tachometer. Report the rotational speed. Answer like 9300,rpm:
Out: 100,rpm
